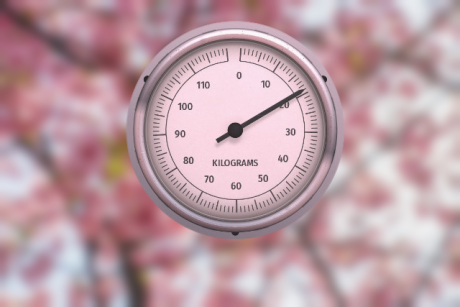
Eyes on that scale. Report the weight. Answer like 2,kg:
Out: 19,kg
